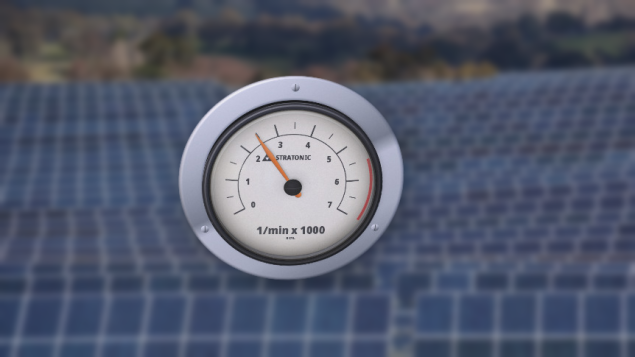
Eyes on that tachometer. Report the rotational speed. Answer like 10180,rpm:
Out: 2500,rpm
